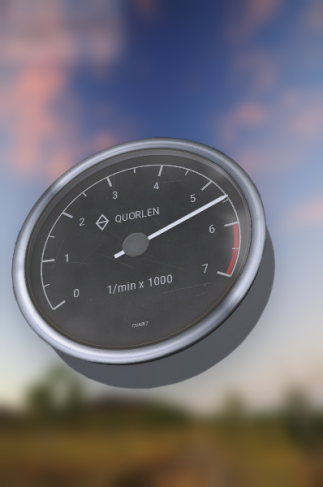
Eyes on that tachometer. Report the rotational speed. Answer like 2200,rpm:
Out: 5500,rpm
